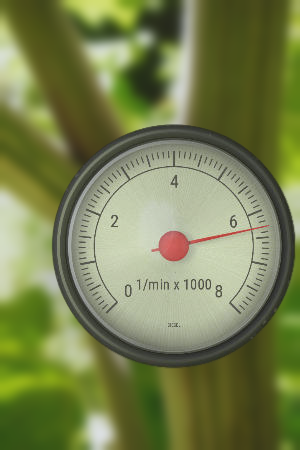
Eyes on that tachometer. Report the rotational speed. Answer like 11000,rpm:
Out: 6300,rpm
